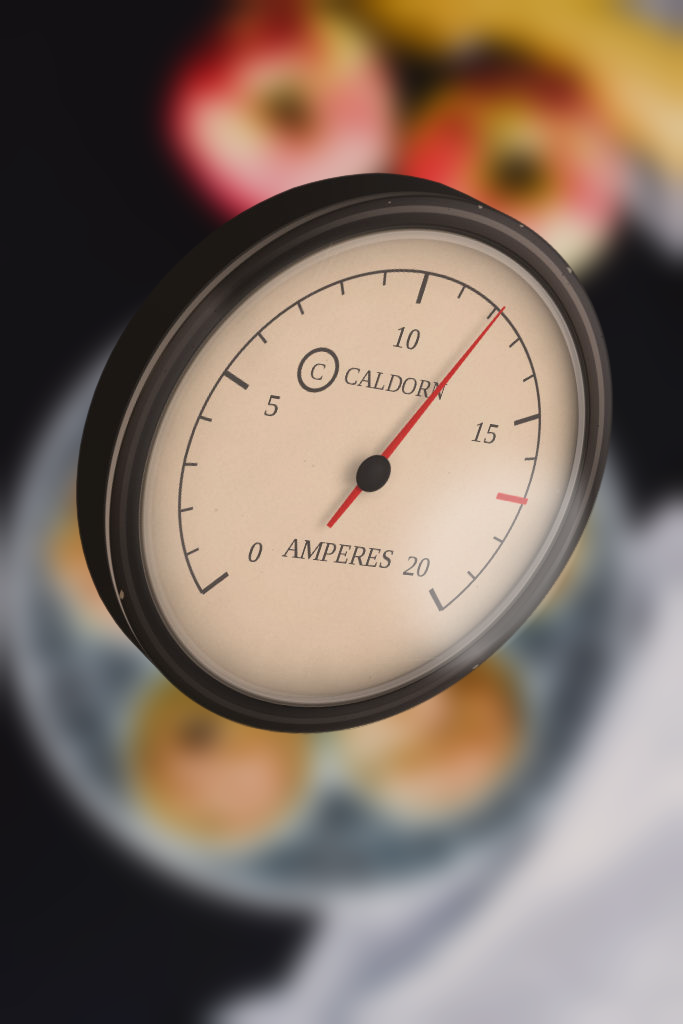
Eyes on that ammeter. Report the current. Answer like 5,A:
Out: 12,A
